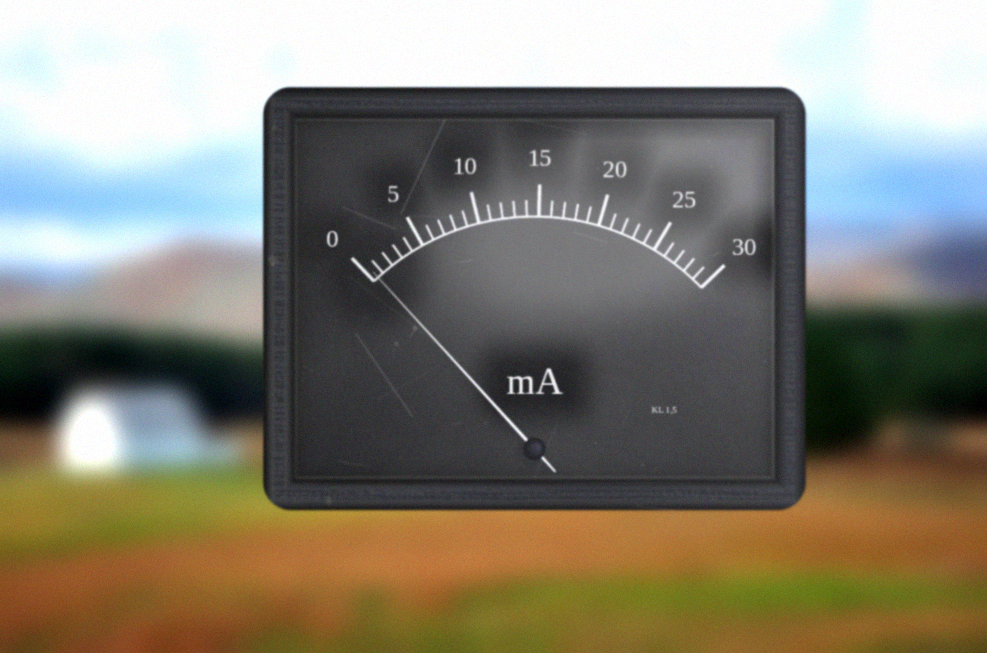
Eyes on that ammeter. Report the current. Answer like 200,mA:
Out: 0.5,mA
